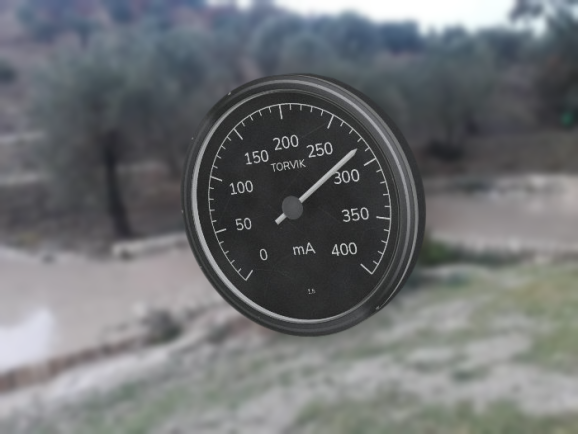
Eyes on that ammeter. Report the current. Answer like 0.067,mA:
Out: 285,mA
